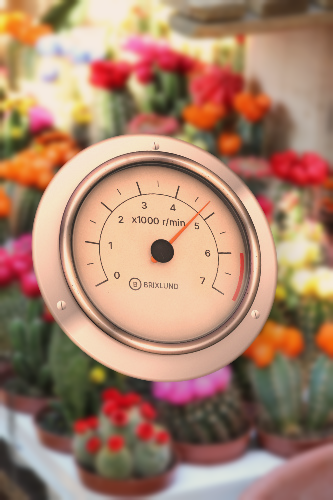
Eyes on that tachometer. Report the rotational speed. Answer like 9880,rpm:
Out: 4750,rpm
